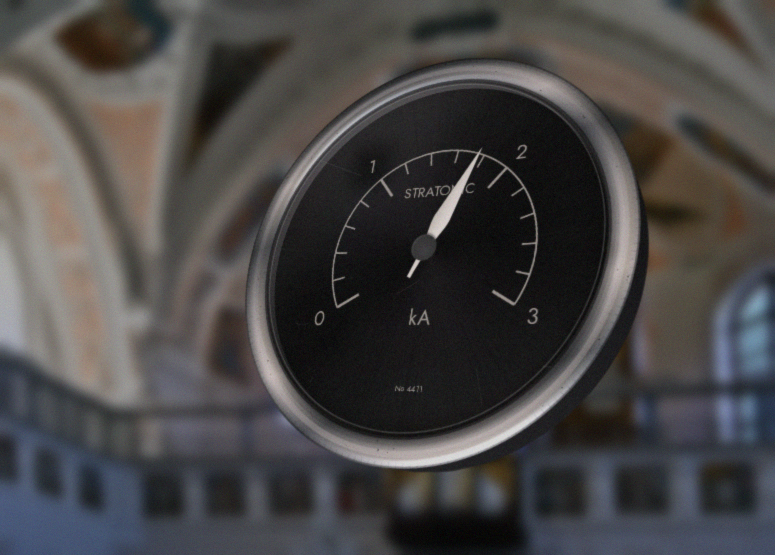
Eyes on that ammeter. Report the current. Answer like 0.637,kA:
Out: 1.8,kA
